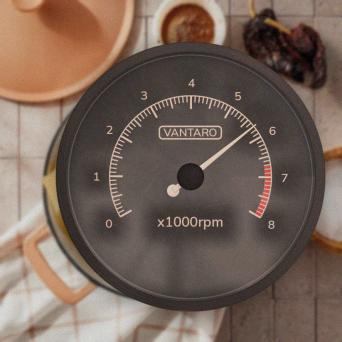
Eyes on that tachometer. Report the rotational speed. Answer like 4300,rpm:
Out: 5700,rpm
